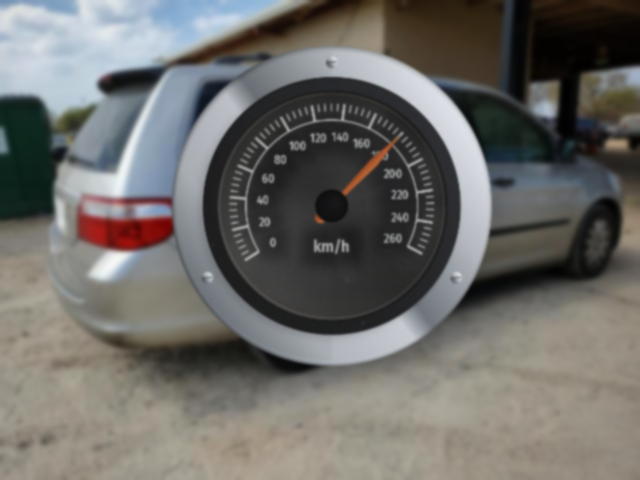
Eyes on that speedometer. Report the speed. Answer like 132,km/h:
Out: 180,km/h
